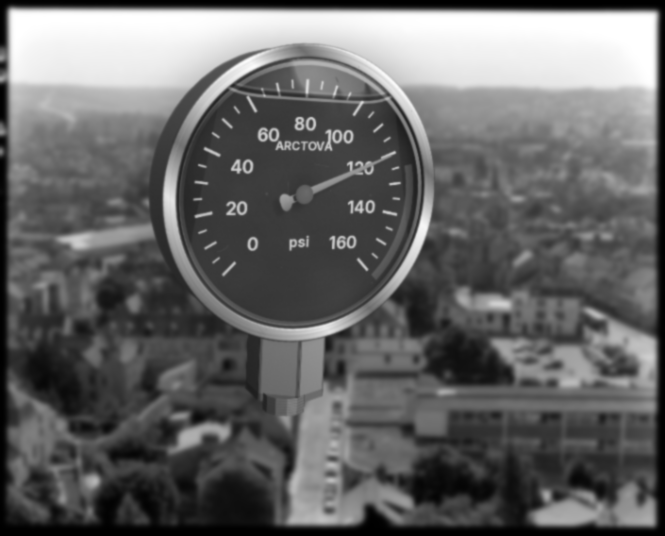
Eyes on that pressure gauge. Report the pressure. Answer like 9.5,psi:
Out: 120,psi
